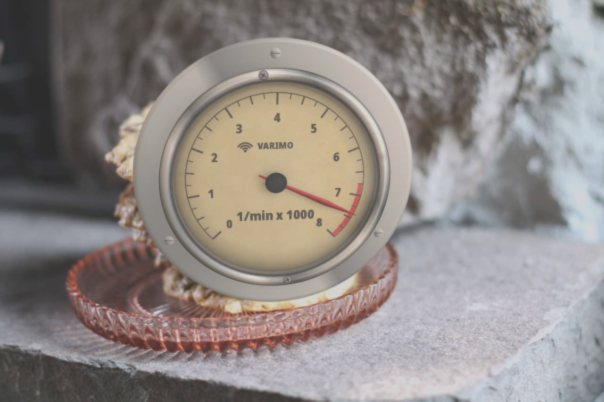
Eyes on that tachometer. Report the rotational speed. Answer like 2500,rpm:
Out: 7375,rpm
